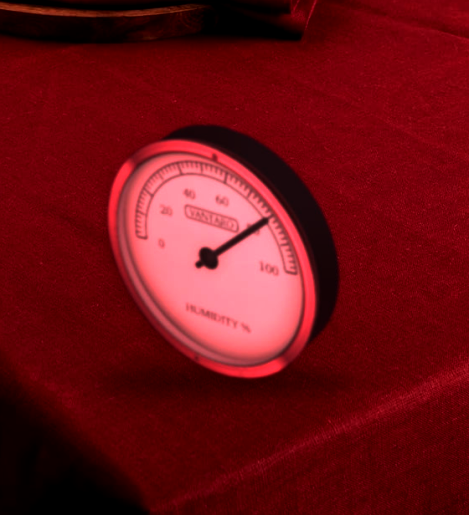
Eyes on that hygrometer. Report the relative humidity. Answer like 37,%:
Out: 80,%
